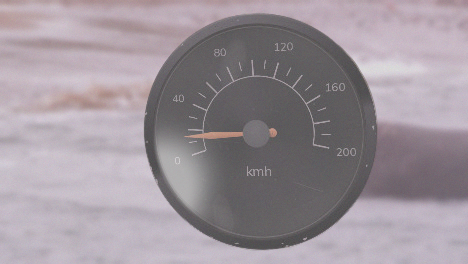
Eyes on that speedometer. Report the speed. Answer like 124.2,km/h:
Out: 15,km/h
